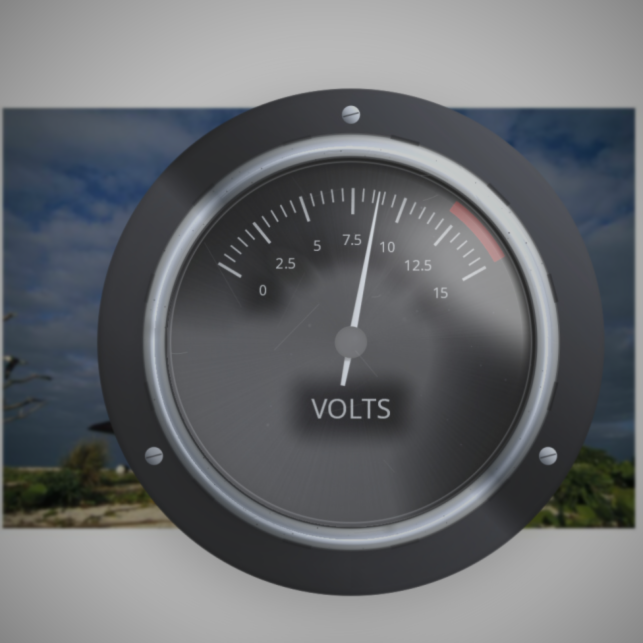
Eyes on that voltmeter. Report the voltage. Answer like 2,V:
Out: 8.75,V
